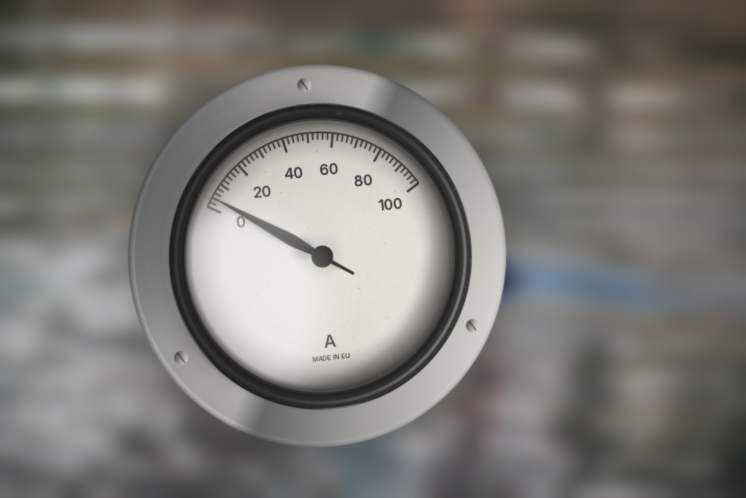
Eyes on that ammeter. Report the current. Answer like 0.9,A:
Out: 4,A
